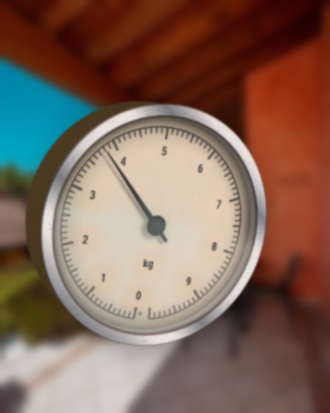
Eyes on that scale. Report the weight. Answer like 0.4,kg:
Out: 3.8,kg
